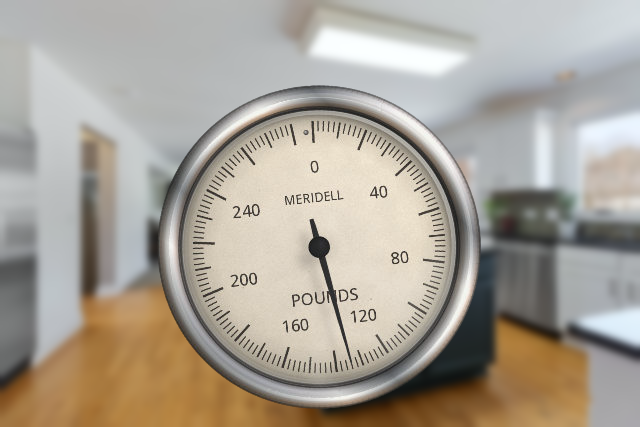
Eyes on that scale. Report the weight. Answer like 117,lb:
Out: 134,lb
